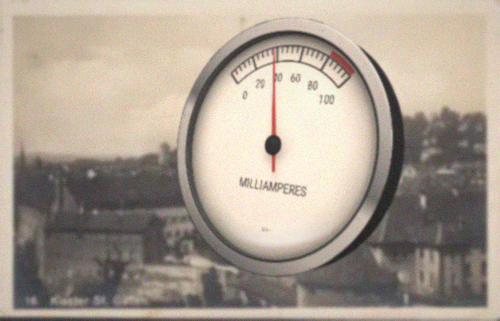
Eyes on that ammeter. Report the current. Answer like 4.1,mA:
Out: 40,mA
